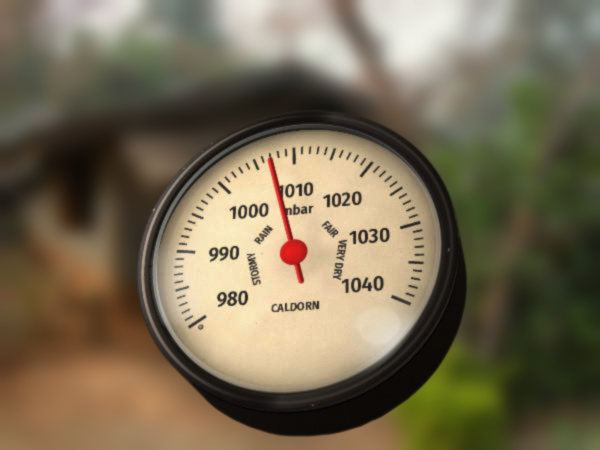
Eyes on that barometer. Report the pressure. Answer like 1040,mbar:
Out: 1007,mbar
